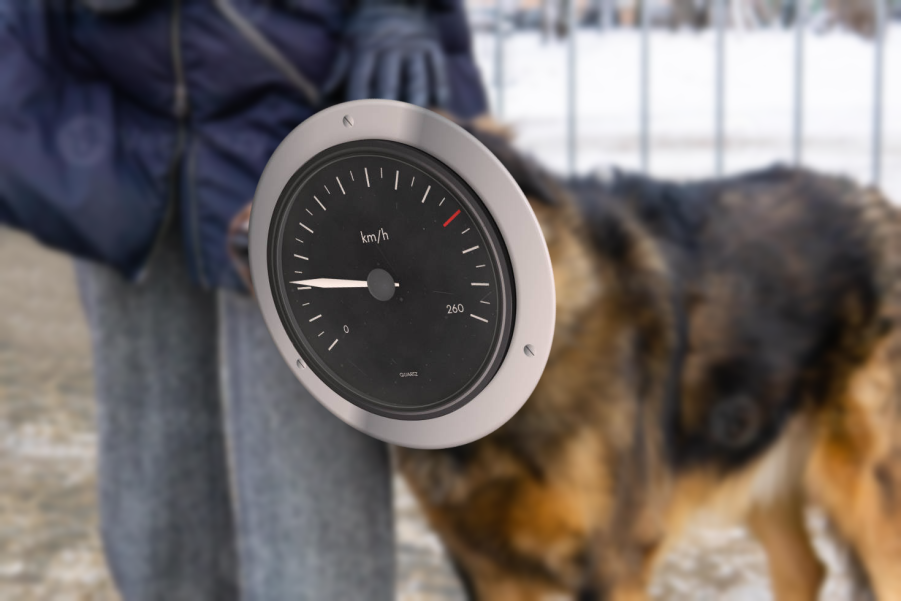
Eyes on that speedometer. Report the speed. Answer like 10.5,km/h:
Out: 45,km/h
